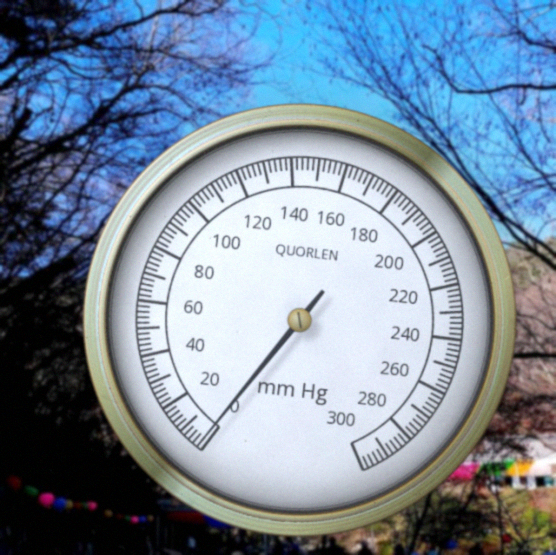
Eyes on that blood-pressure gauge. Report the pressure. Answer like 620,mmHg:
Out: 2,mmHg
